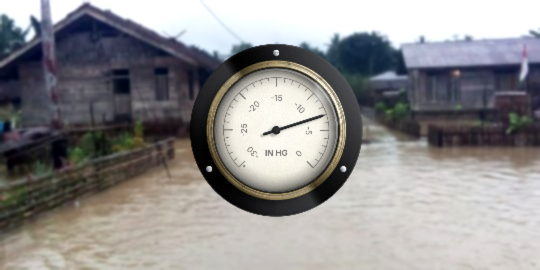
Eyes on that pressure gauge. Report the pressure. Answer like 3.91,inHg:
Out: -7,inHg
